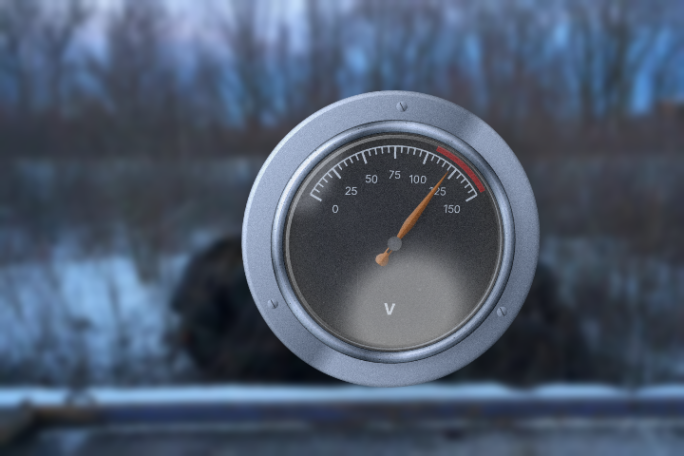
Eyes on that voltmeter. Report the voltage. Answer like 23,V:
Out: 120,V
